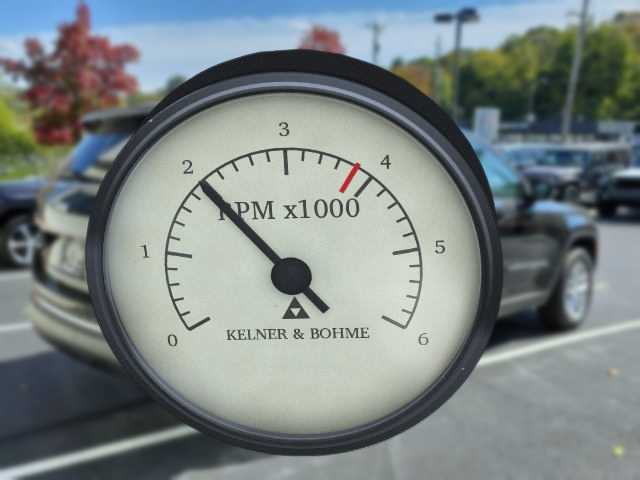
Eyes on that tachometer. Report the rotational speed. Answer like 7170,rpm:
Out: 2000,rpm
